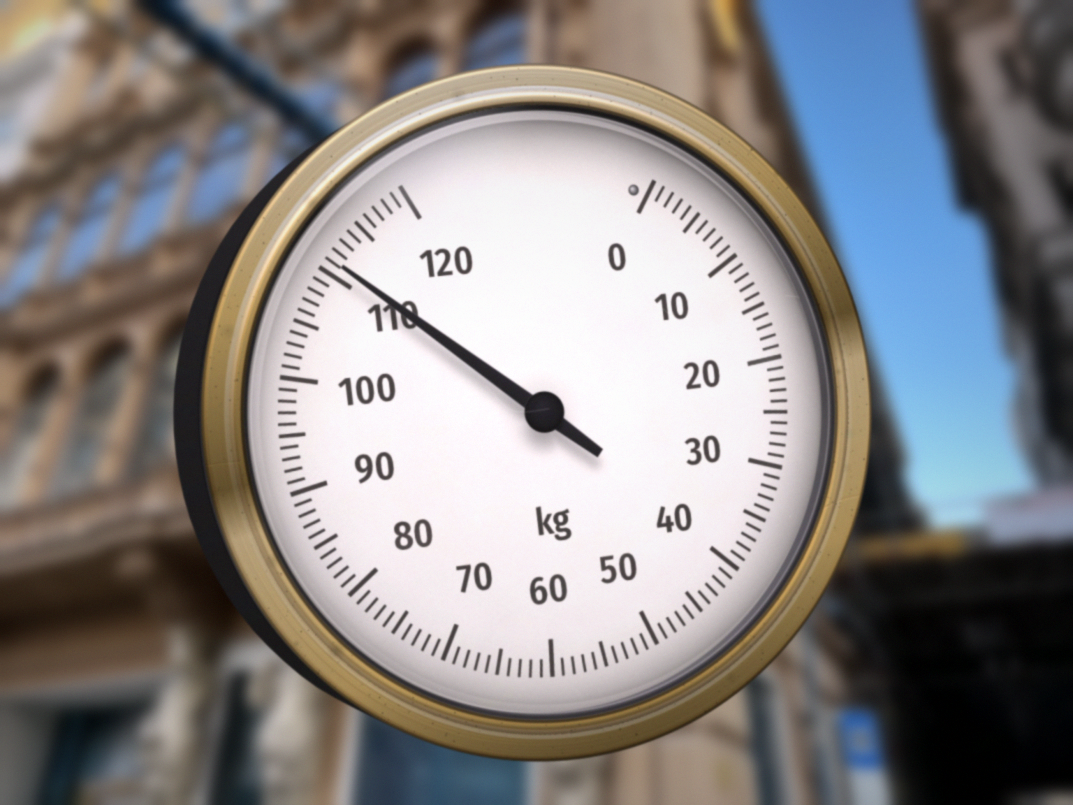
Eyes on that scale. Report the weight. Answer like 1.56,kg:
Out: 111,kg
